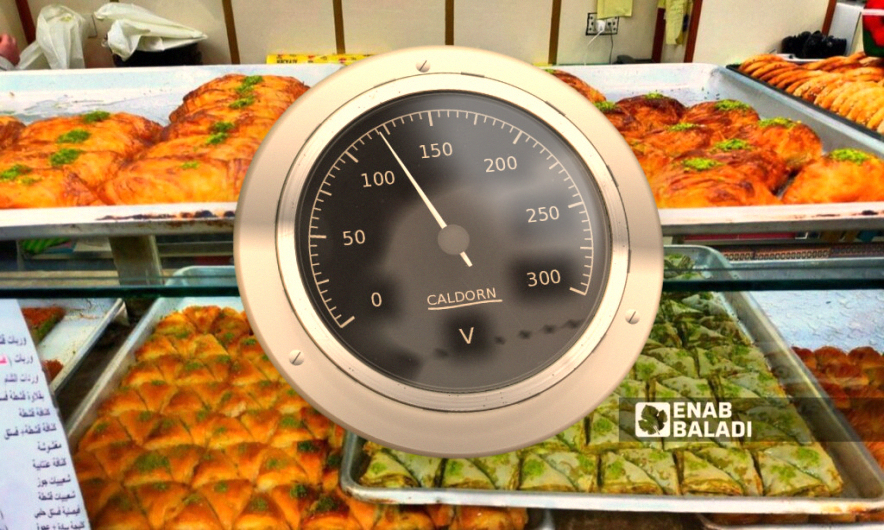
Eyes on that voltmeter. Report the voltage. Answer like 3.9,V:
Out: 120,V
